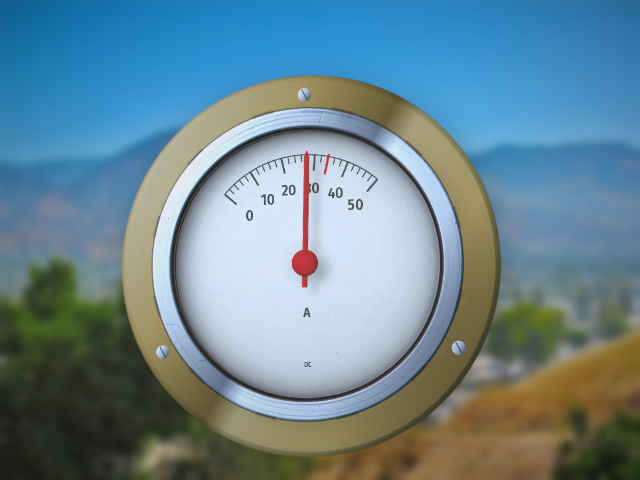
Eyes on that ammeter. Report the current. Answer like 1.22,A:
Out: 28,A
